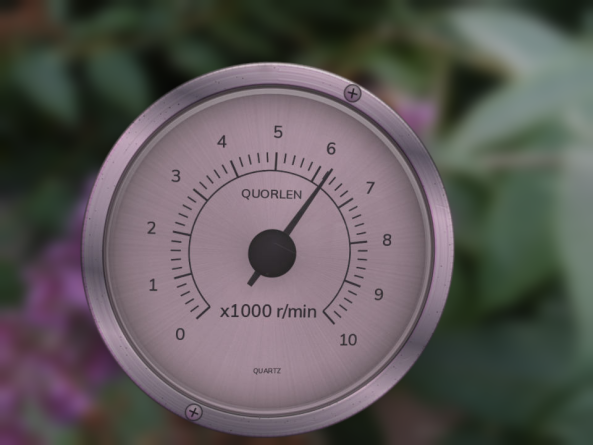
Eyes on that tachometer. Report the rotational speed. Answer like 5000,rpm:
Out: 6200,rpm
